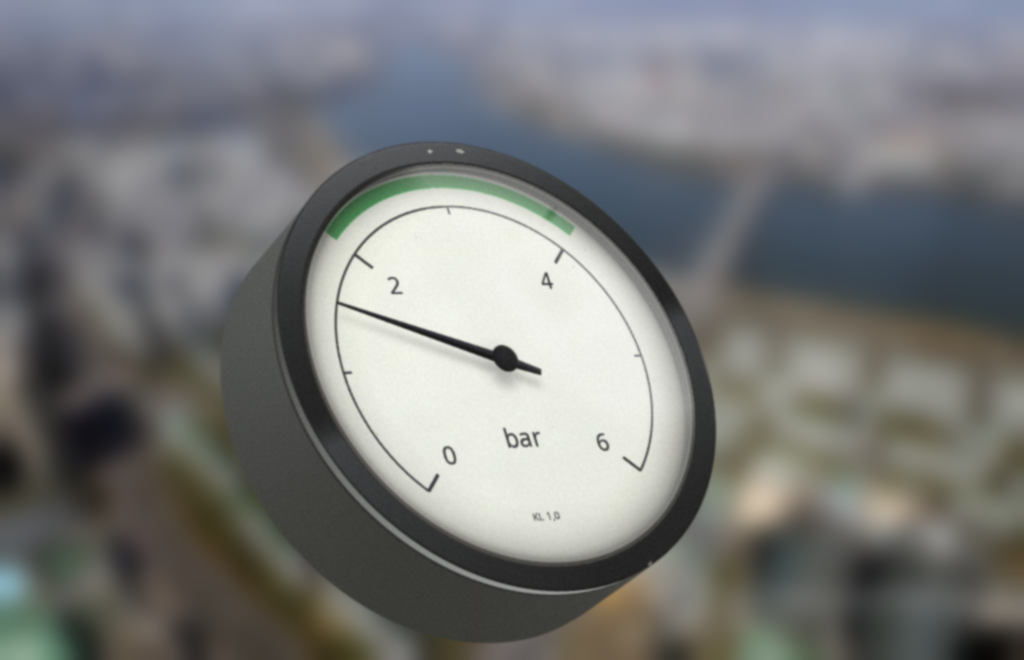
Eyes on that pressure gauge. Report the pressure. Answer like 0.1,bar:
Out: 1.5,bar
